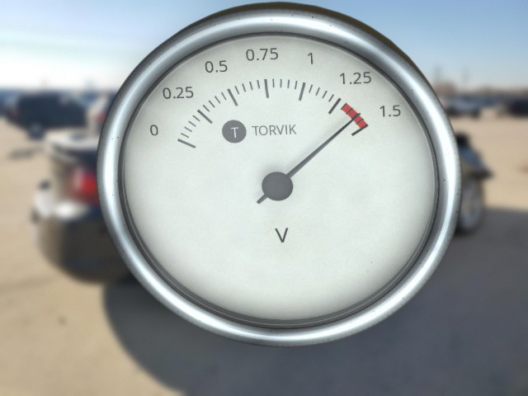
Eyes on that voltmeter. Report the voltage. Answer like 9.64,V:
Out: 1.4,V
